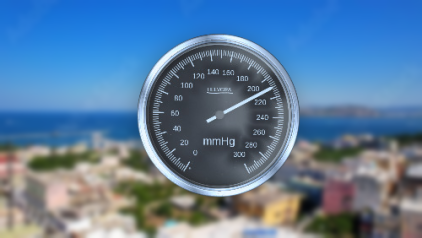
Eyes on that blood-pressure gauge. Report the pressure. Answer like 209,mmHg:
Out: 210,mmHg
